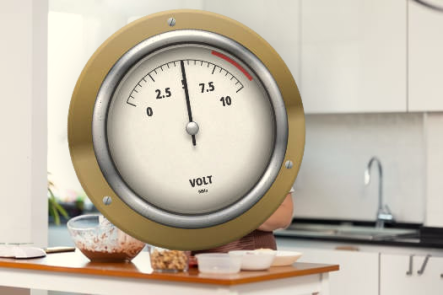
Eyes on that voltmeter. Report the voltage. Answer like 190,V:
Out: 5,V
